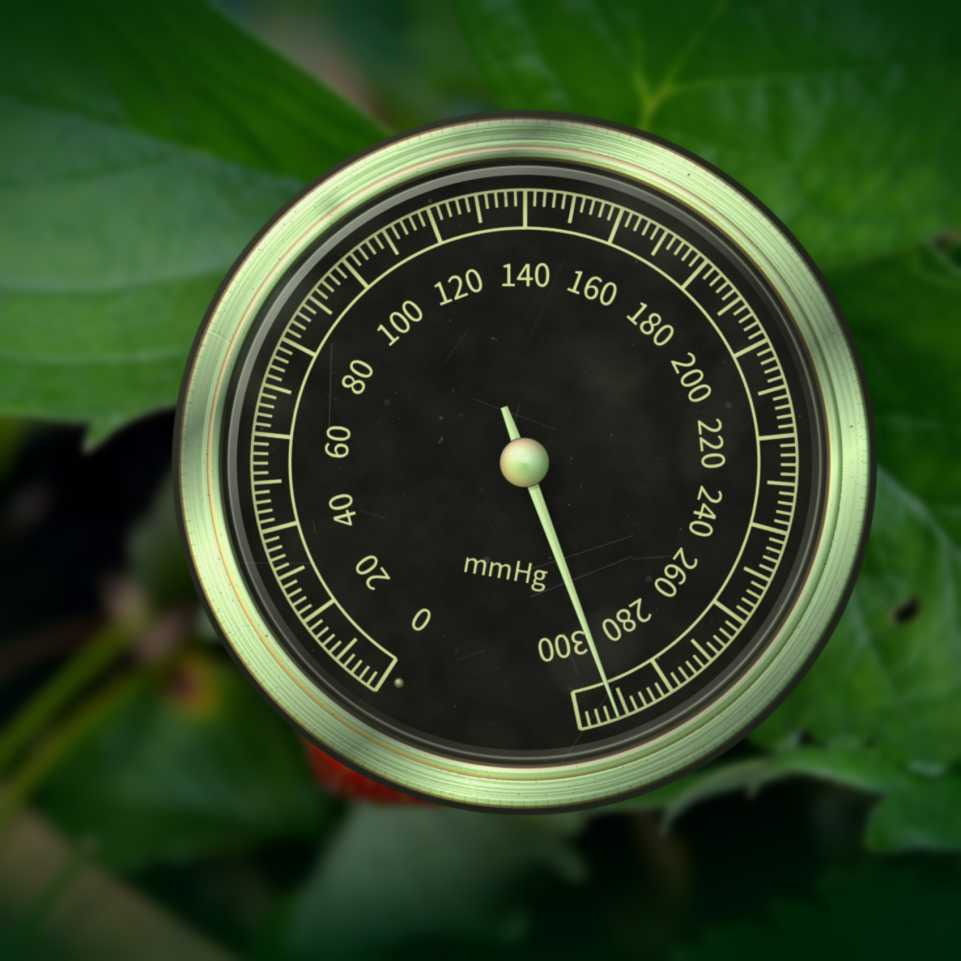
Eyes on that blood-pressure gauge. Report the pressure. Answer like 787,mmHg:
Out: 292,mmHg
